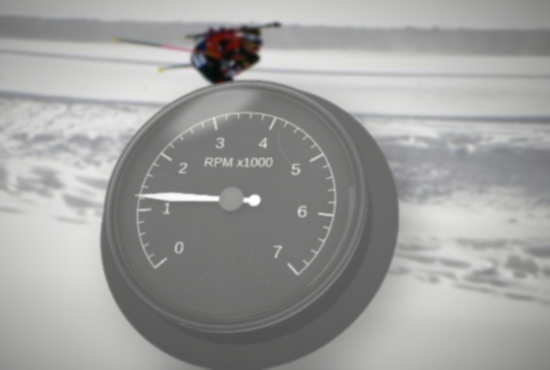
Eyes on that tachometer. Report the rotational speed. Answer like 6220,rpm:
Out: 1200,rpm
